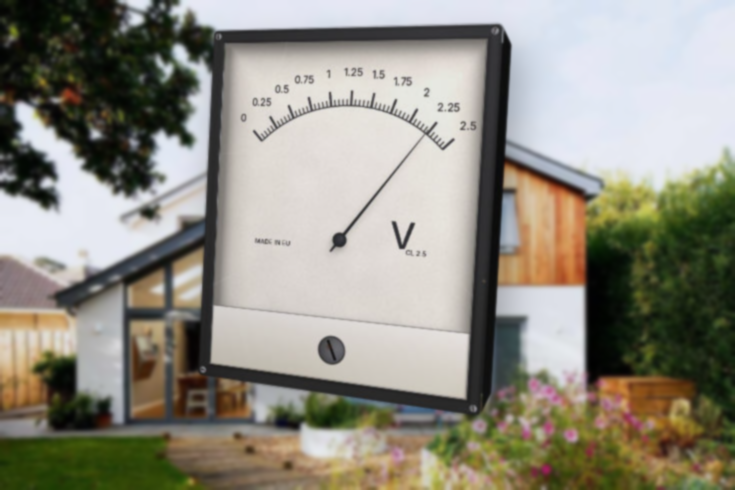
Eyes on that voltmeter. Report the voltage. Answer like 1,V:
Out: 2.25,V
